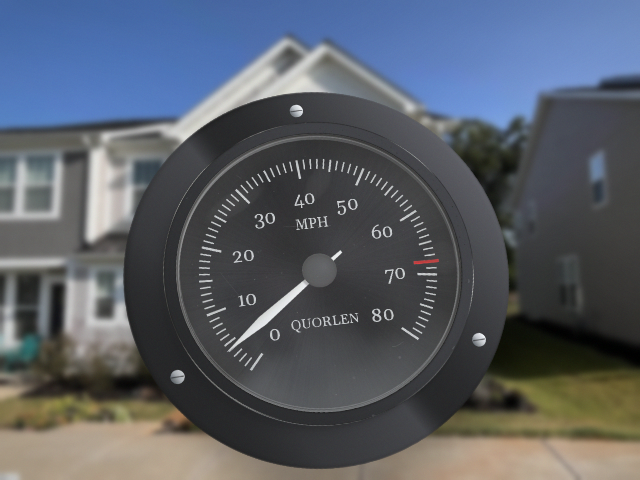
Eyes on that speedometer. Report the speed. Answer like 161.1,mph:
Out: 4,mph
